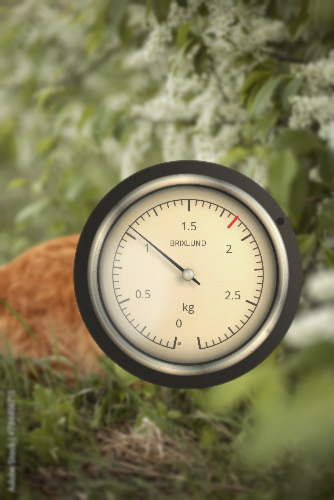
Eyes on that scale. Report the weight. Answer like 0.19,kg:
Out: 1.05,kg
